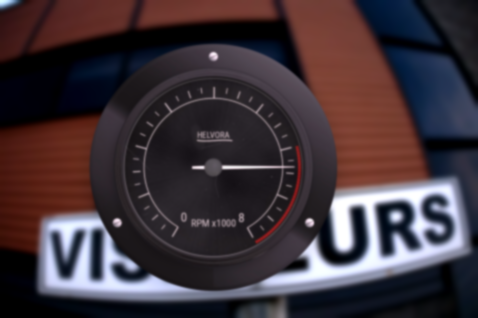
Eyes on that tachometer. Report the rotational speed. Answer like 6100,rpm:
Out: 6375,rpm
